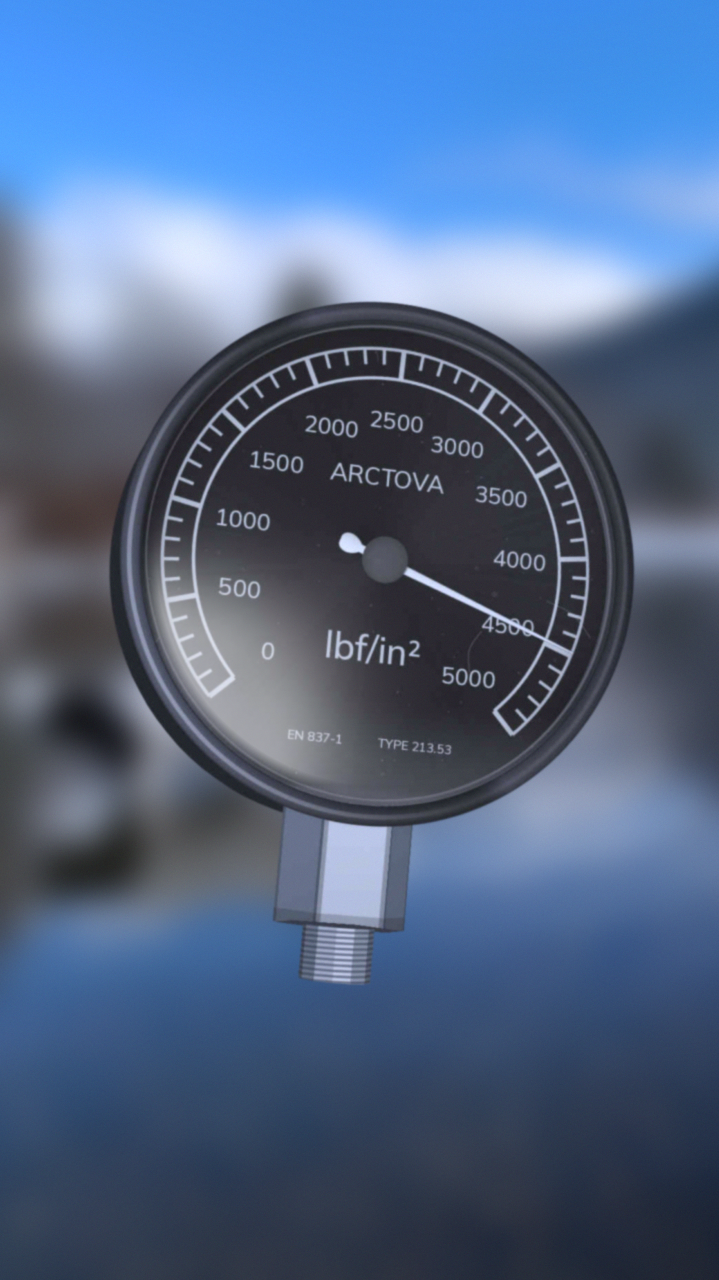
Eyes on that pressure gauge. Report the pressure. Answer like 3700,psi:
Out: 4500,psi
